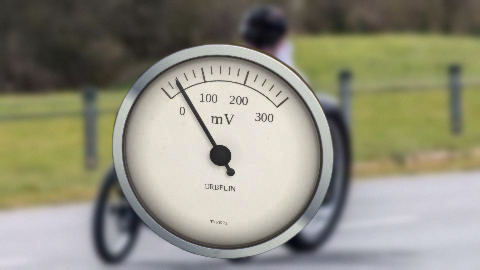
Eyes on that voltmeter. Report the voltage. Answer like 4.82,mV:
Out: 40,mV
